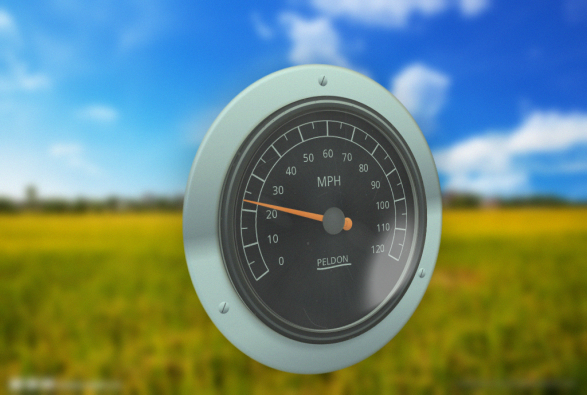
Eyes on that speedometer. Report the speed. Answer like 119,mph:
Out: 22.5,mph
